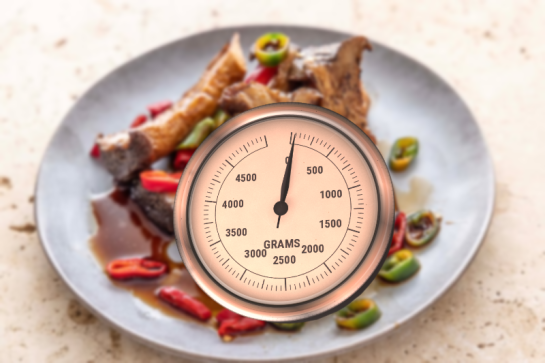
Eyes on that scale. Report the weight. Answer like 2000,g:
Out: 50,g
